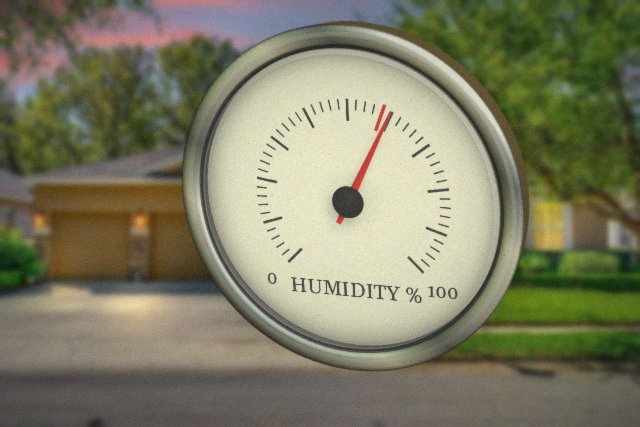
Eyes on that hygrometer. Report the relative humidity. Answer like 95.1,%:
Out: 60,%
